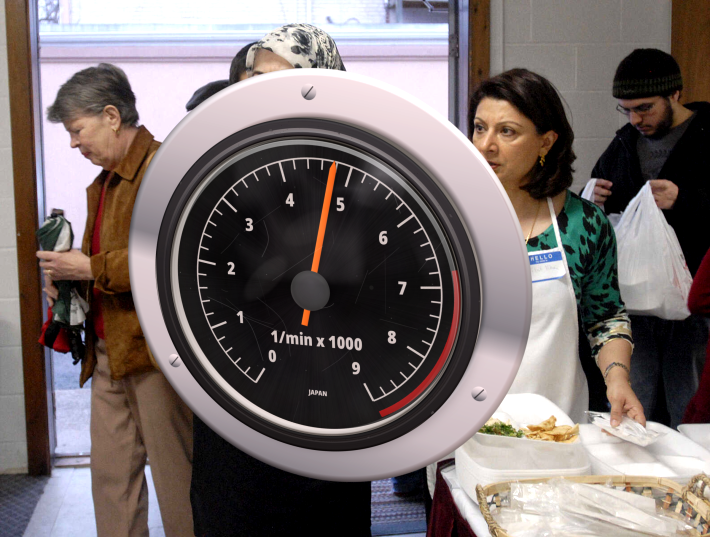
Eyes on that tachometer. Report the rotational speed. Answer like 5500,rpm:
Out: 4800,rpm
